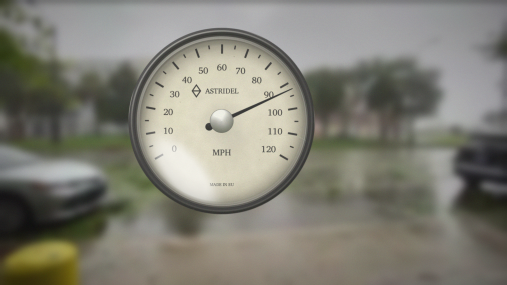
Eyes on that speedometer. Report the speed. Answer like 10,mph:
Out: 92.5,mph
